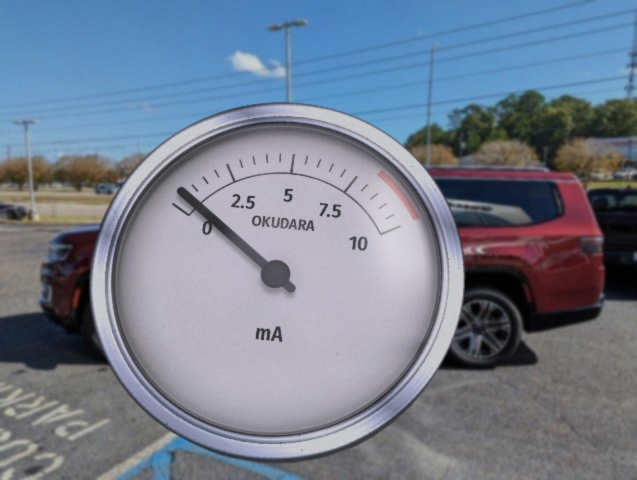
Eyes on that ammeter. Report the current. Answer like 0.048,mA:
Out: 0.5,mA
